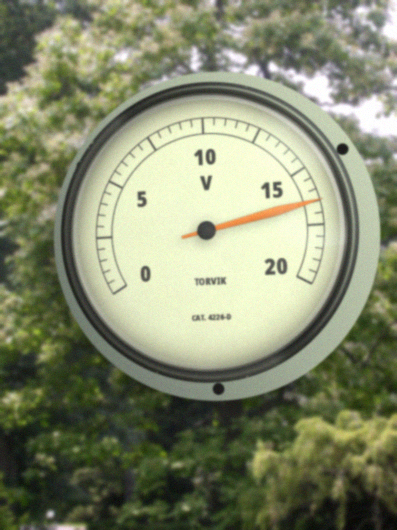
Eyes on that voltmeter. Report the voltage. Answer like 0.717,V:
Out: 16.5,V
